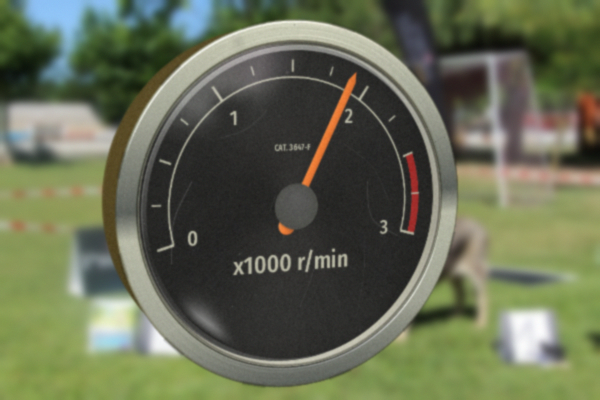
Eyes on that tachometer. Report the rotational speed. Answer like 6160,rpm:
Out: 1875,rpm
